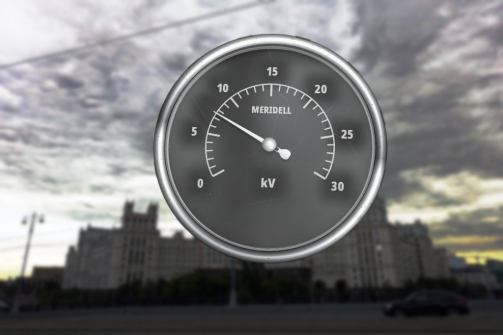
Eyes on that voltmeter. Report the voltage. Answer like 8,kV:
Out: 7.5,kV
